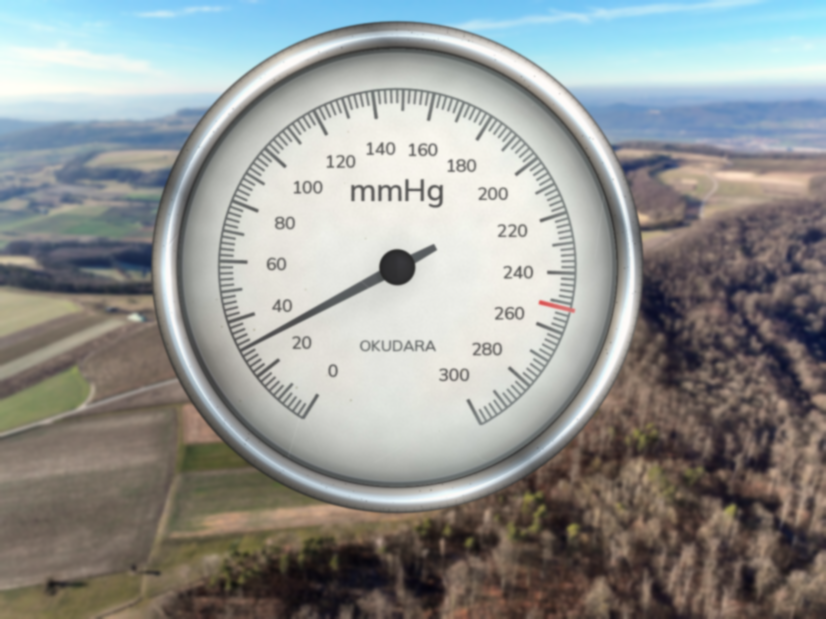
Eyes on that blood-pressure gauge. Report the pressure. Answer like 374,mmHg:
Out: 30,mmHg
